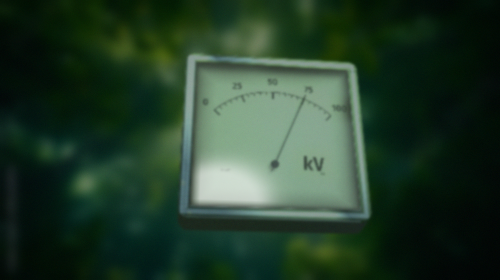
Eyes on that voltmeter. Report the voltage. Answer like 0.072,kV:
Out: 75,kV
